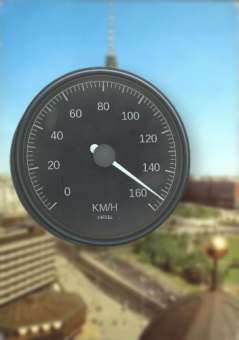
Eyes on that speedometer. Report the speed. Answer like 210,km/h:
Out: 154,km/h
